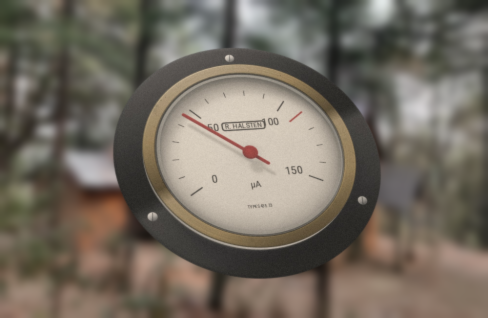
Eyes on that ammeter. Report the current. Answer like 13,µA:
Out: 45,µA
